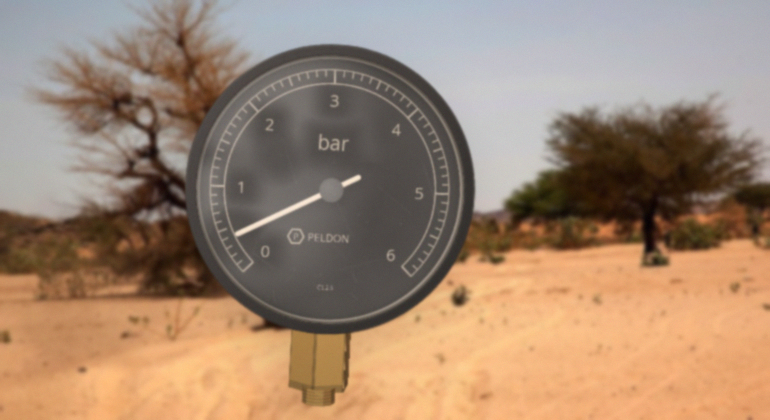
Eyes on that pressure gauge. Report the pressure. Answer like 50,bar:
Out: 0.4,bar
